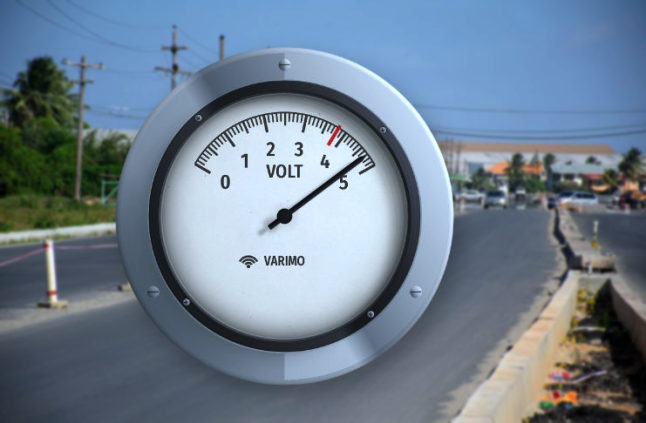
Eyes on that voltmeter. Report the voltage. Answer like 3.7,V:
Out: 4.7,V
